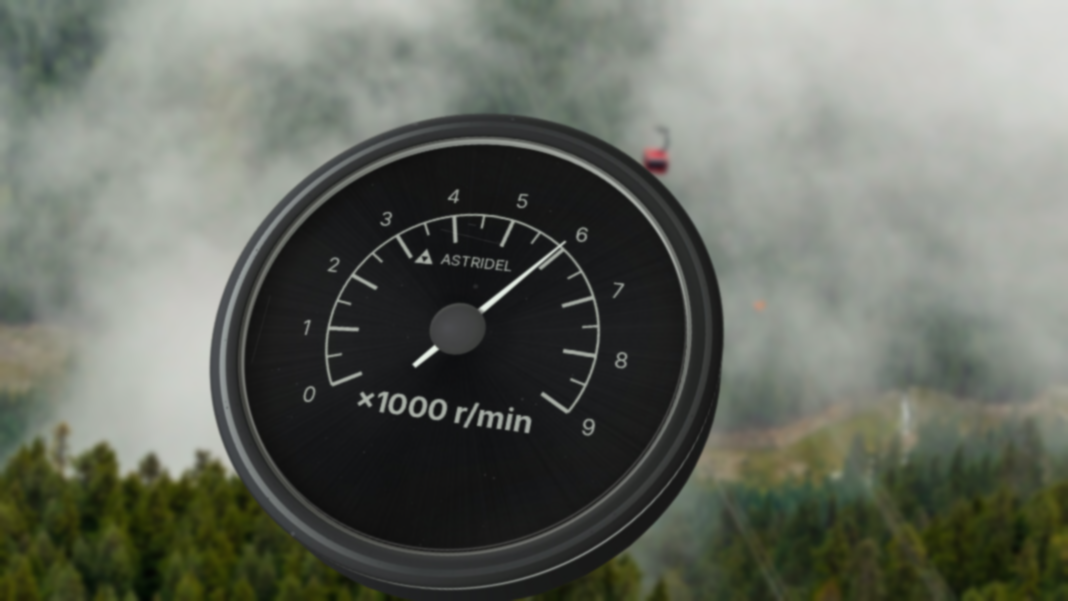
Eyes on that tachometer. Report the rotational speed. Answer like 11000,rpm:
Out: 6000,rpm
